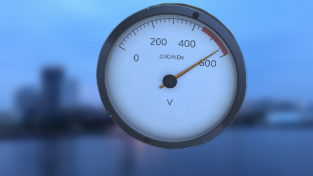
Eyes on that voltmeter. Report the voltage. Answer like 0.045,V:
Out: 560,V
